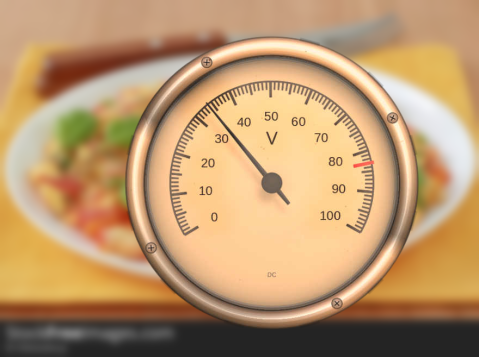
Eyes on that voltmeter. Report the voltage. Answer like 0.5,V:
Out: 34,V
